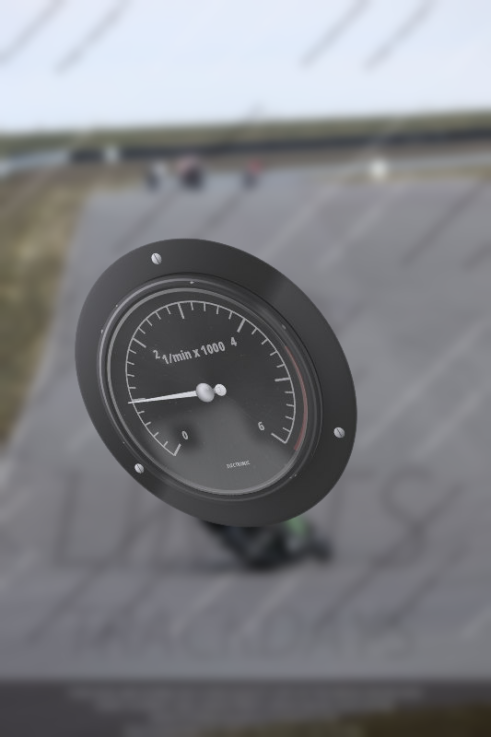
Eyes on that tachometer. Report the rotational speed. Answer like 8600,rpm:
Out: 1000,rpm
